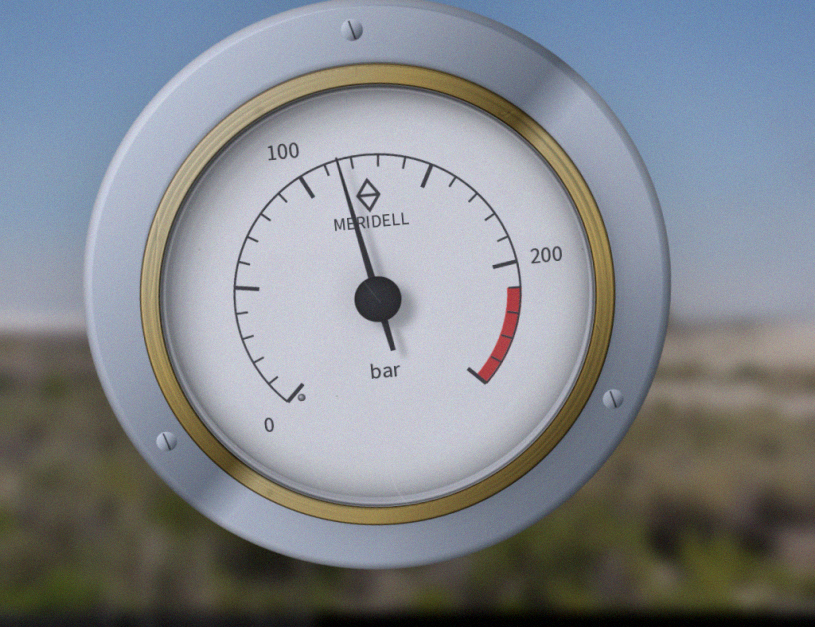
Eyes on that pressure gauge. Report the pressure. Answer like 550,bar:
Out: 115,bar
